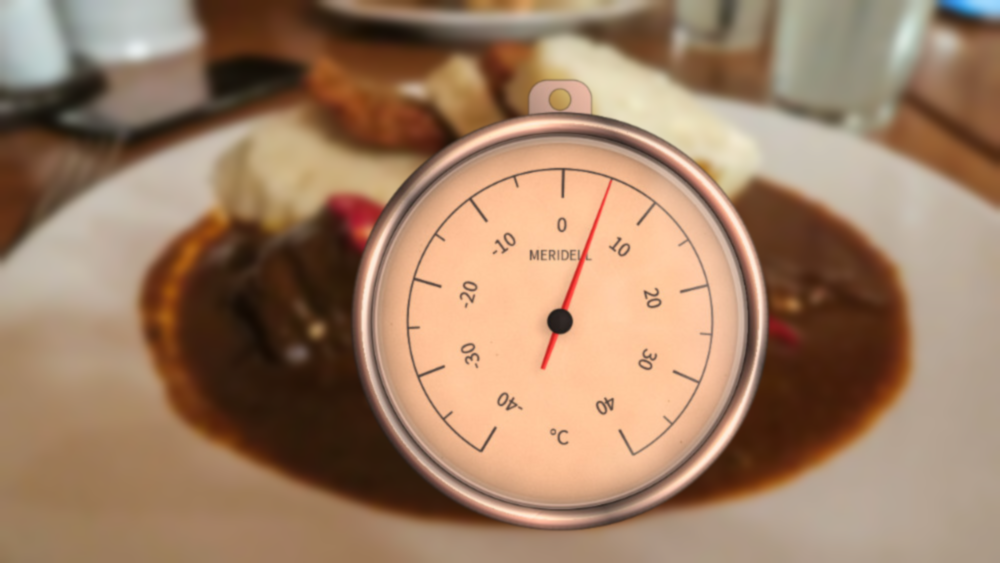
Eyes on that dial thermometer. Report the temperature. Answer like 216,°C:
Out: 5,°C
